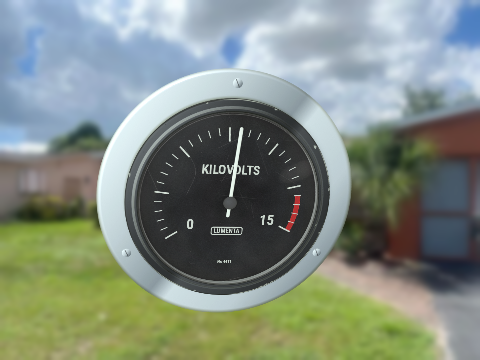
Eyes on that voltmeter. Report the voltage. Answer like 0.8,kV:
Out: 8,kV
